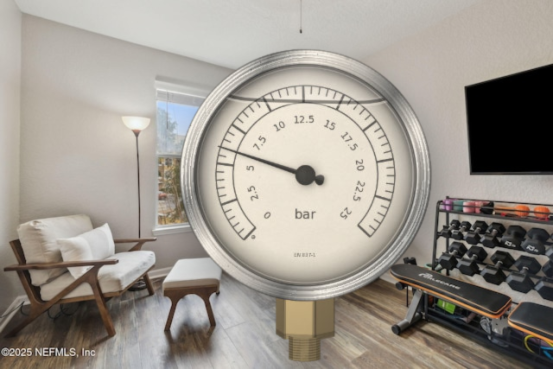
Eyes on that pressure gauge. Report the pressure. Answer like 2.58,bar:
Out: 6,bar
